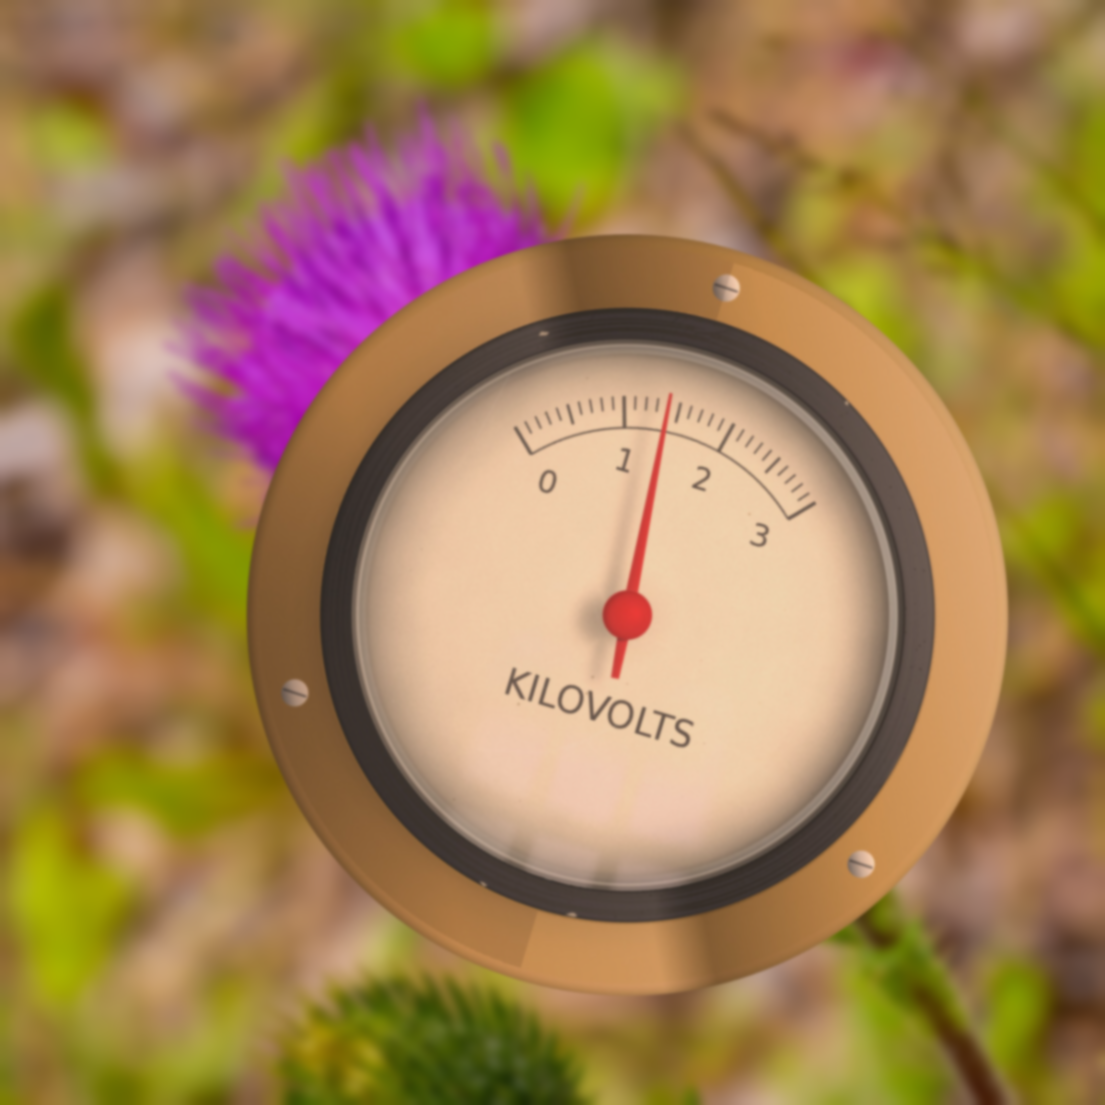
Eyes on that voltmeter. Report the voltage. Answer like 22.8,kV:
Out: 1.4,kV
